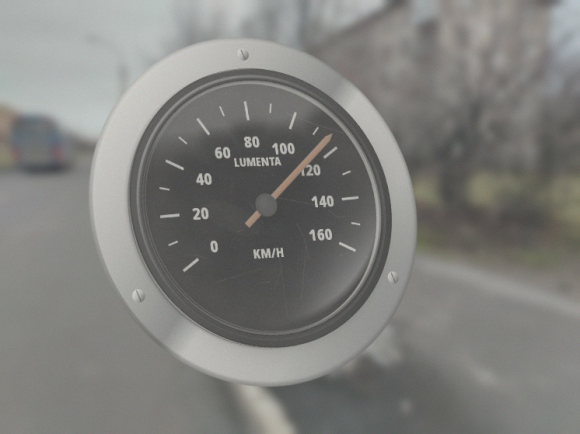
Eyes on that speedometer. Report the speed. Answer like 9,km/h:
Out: 115,km/h
